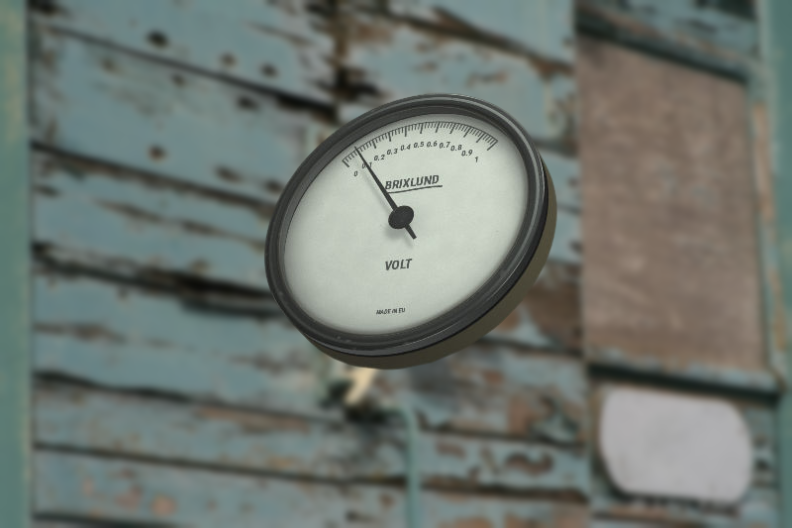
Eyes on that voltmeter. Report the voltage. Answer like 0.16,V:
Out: 0.1,V
